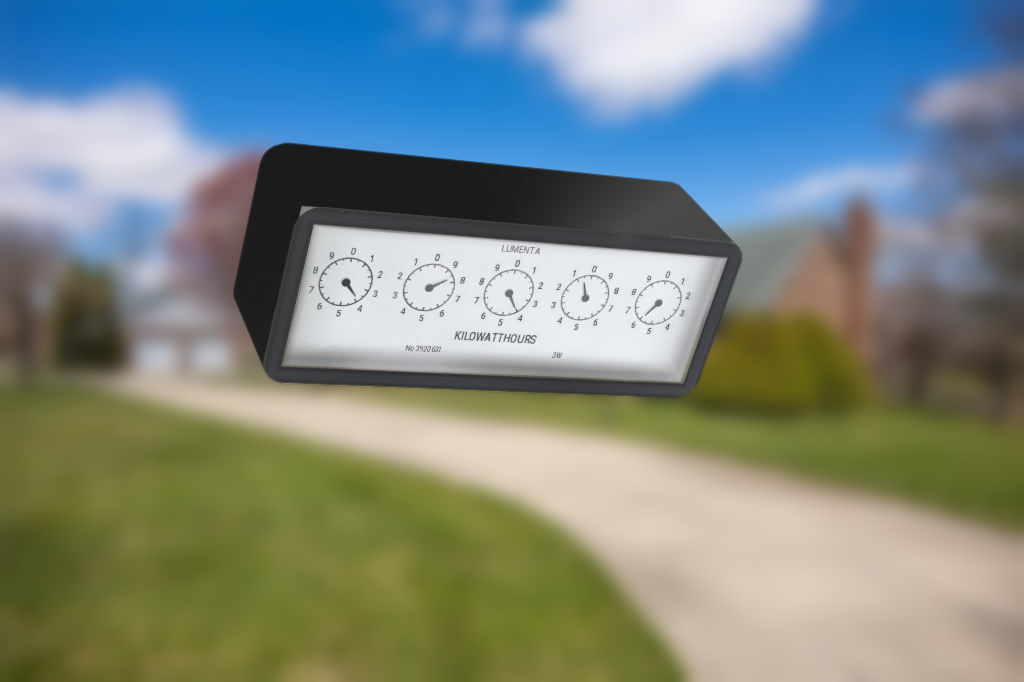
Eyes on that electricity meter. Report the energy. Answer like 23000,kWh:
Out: 38406,kWh
